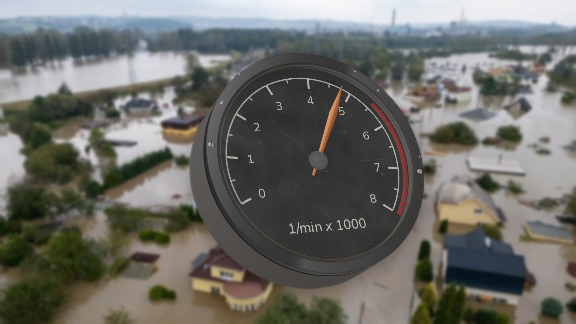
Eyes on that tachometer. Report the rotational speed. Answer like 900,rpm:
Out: 4750,rpm
